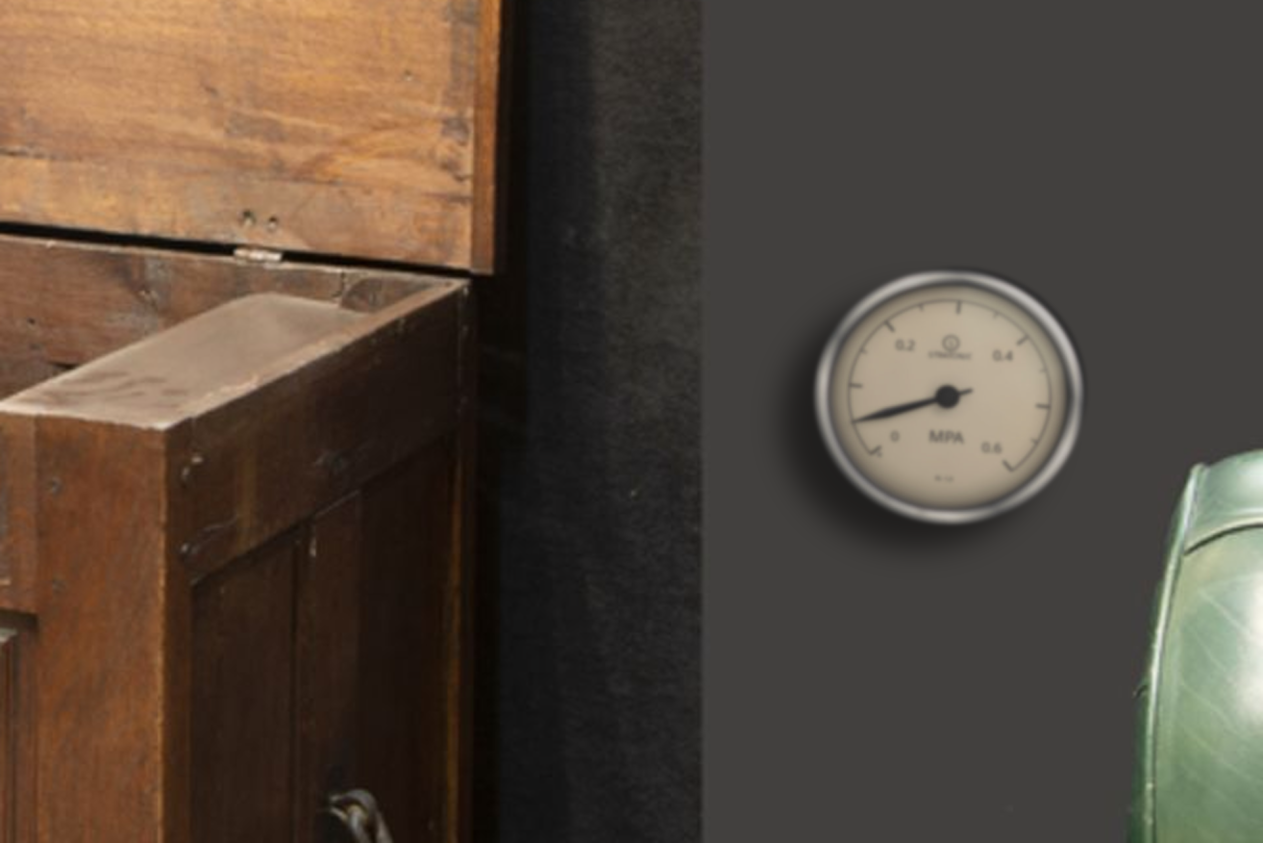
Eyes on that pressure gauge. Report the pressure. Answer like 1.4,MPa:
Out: 0.05,MPa
